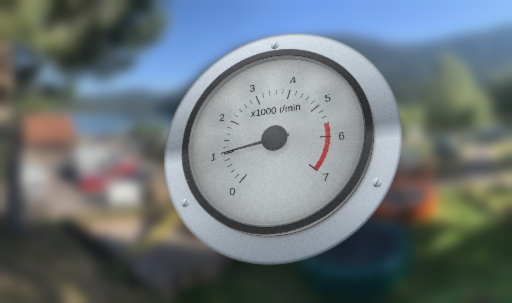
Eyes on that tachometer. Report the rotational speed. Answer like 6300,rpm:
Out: 1000,rpm
